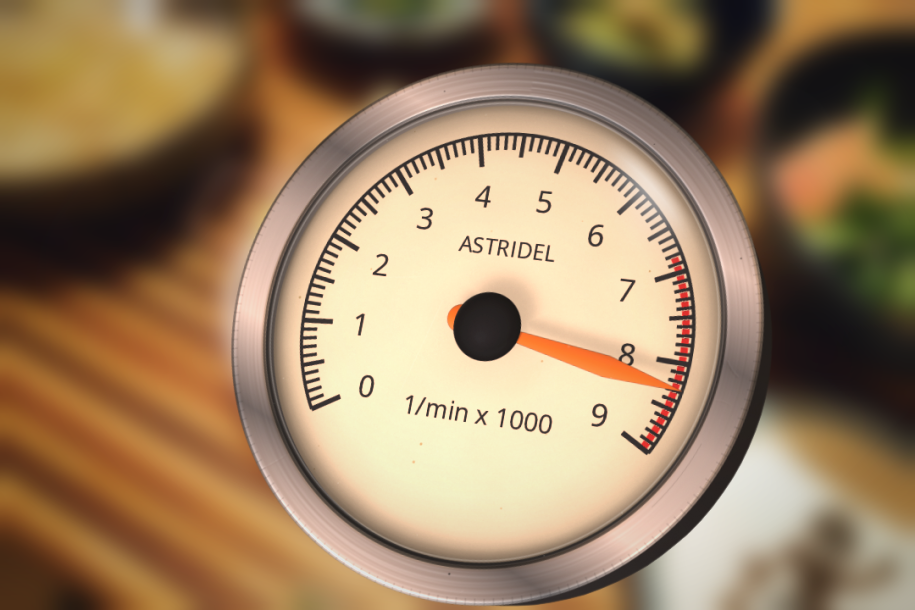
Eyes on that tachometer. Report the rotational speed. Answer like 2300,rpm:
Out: 8300,rpm
